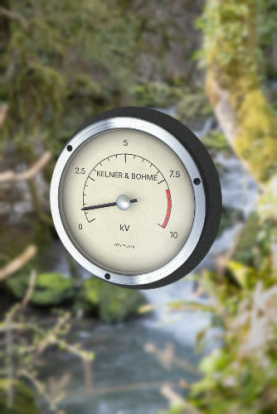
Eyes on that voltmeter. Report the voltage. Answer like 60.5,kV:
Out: 0.75,kV
